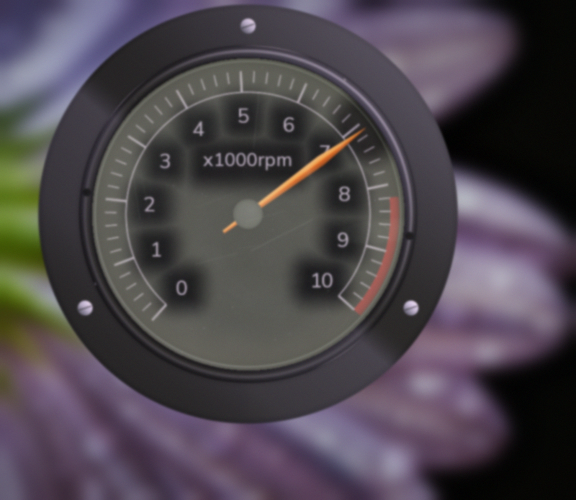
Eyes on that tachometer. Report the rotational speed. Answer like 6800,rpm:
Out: 7100,rpm
